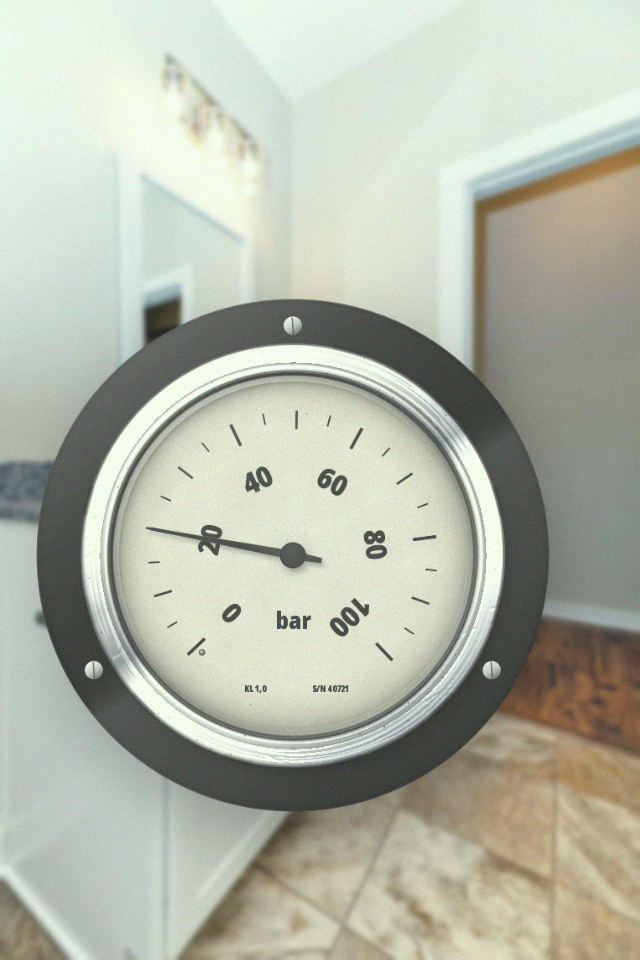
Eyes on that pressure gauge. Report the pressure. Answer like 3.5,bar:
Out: 20,bar
